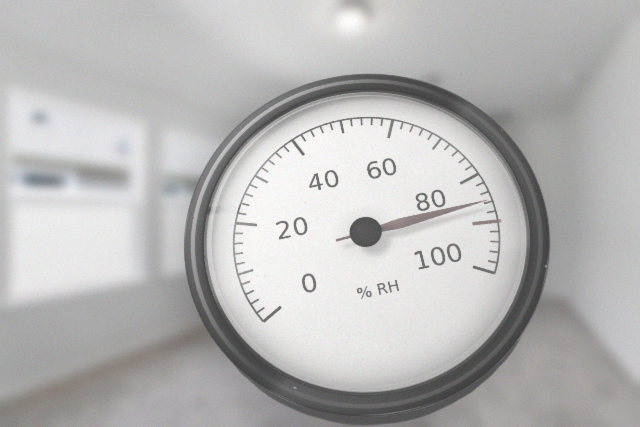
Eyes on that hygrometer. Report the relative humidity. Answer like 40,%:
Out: 86,%
